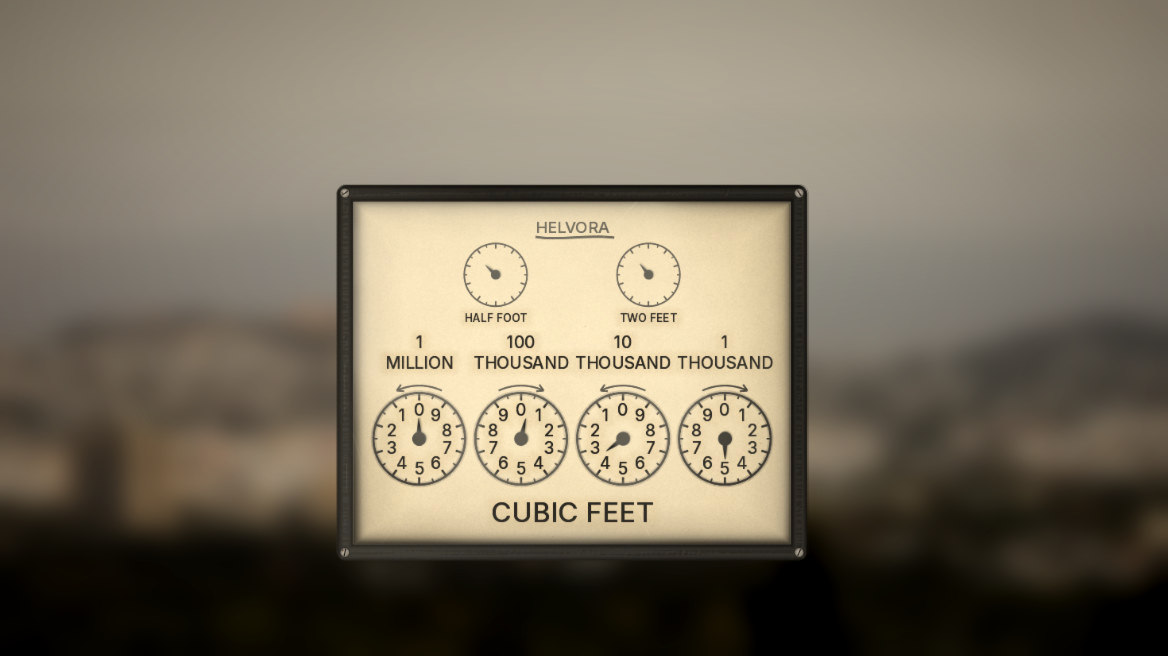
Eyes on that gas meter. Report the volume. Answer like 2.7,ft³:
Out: 3500,ft³
